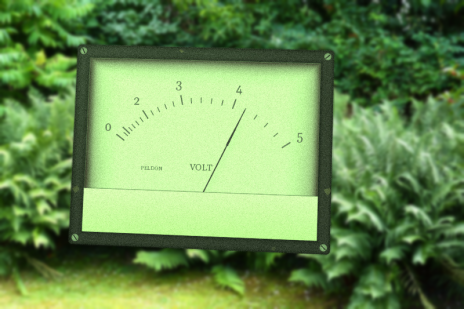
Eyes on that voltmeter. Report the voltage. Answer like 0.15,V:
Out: 4.2,V
